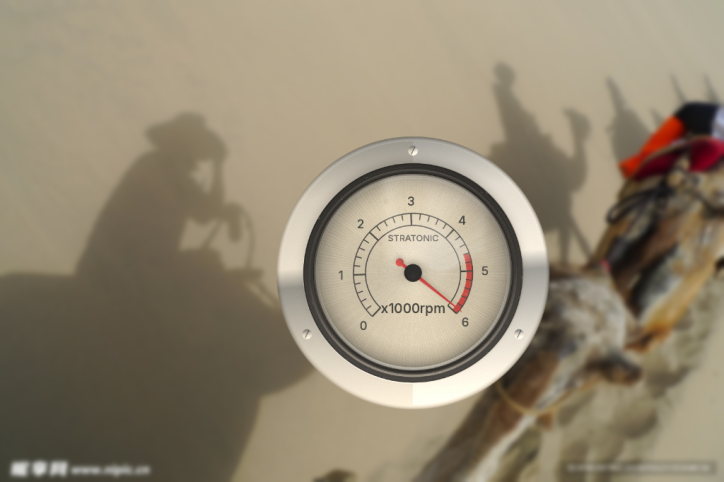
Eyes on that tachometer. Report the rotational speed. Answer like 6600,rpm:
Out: 5900,rpm
